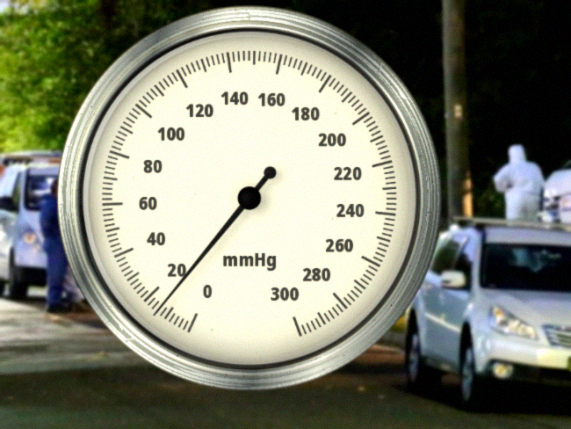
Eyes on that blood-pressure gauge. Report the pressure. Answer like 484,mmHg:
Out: 14,mmHg
